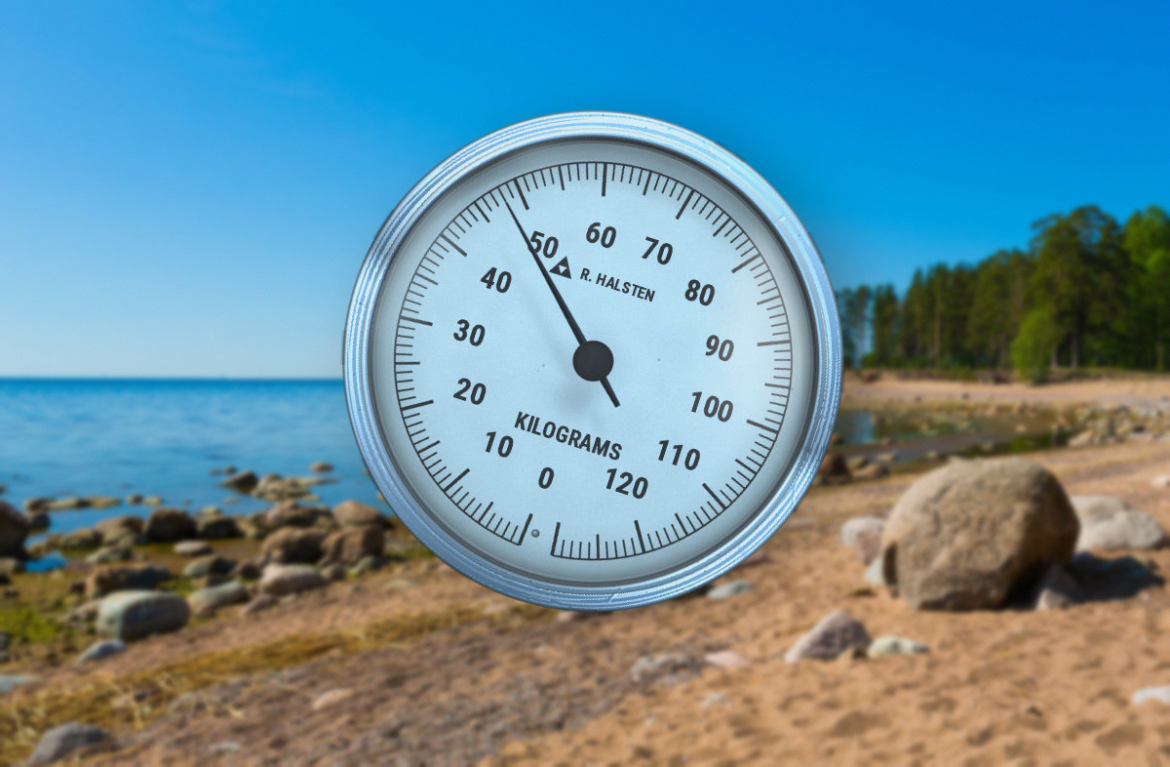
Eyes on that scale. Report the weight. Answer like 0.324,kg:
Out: 48,kg
